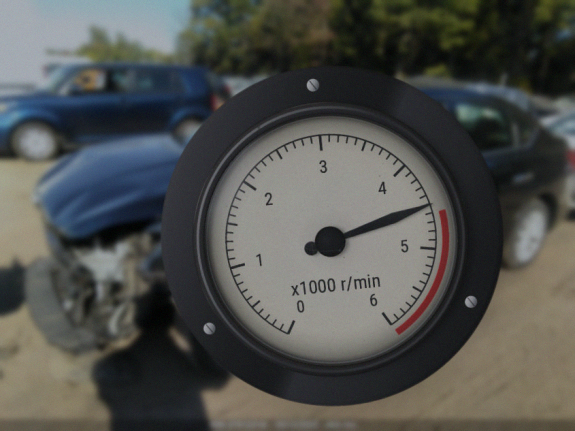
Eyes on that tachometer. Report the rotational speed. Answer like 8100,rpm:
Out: 4500,rpm
